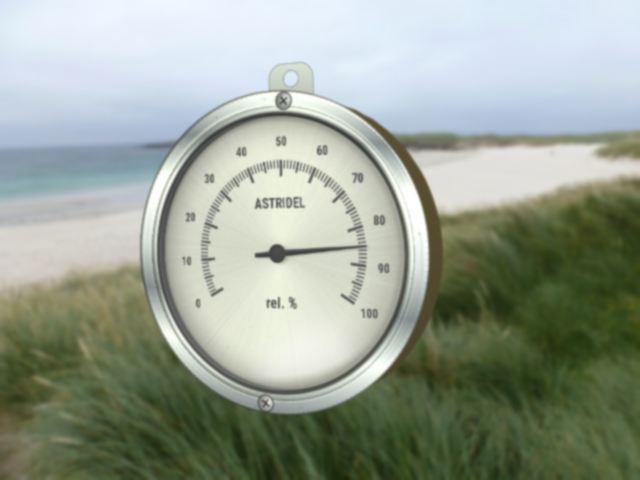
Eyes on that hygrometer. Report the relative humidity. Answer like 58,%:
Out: 85,%
